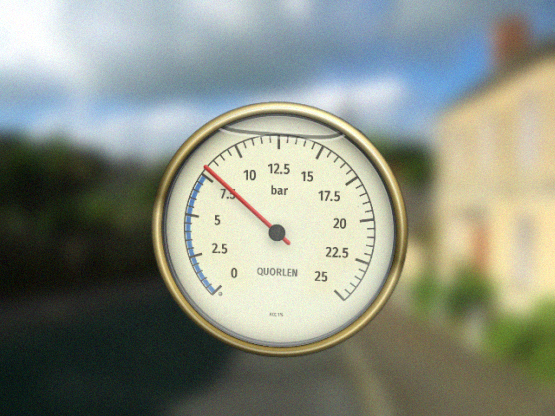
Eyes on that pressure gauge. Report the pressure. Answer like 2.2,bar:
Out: 8,bar
